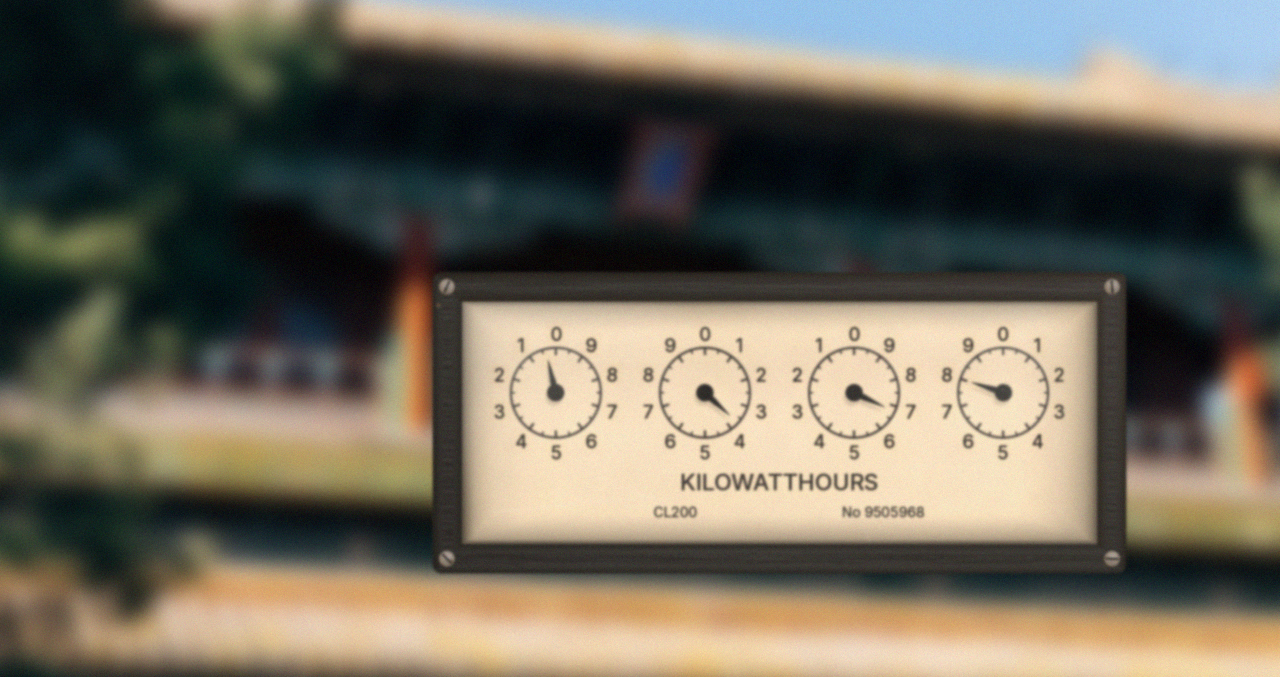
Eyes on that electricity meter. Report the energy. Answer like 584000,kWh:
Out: 368,kWh
